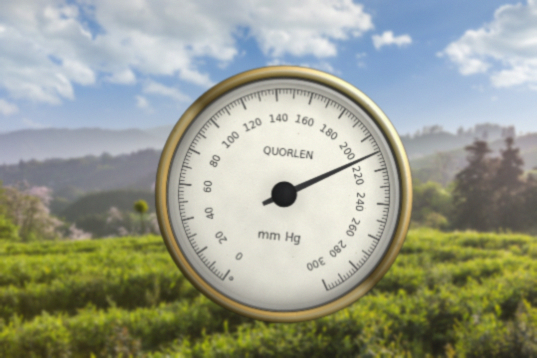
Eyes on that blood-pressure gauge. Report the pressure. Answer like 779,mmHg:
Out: 210,mmHg
